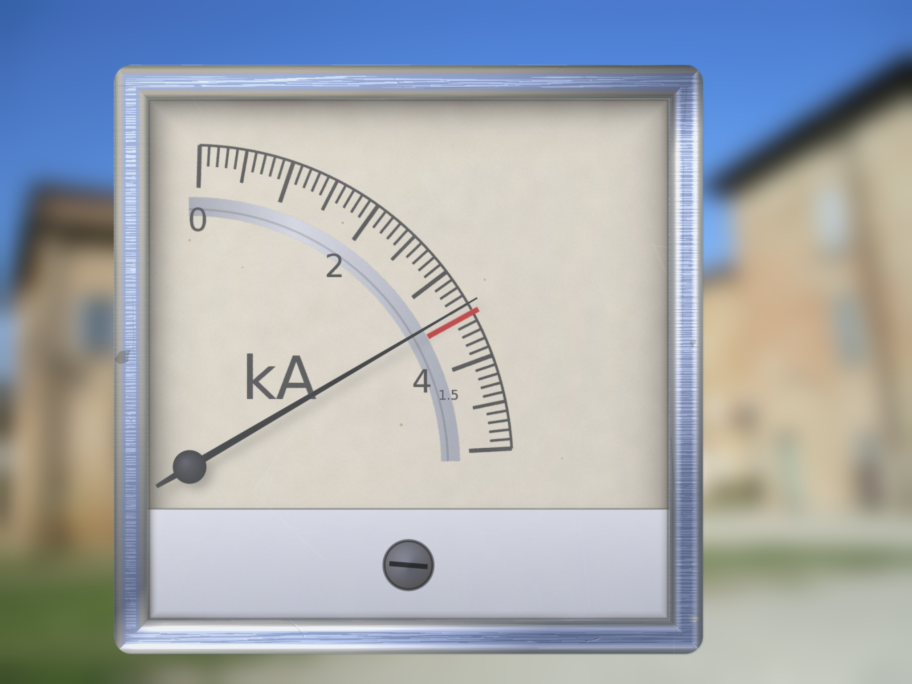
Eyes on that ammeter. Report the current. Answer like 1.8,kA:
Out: 3.4,kA
